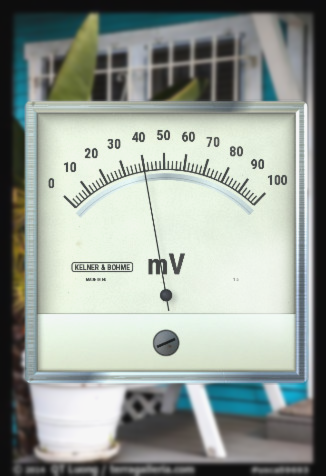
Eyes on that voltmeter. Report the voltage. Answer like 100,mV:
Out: 40,mV
